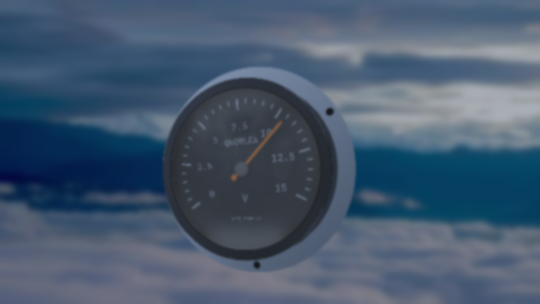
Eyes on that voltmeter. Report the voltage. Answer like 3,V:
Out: 10.5,V
